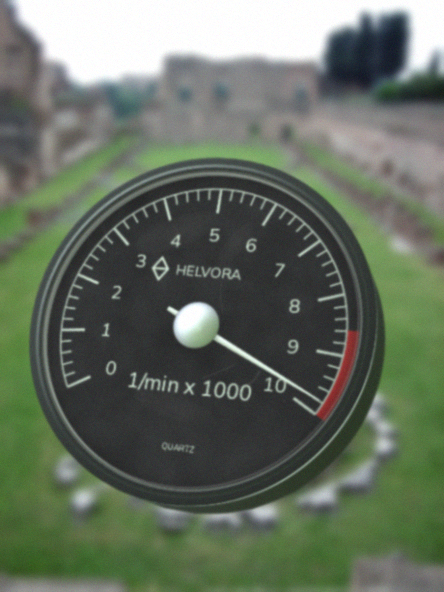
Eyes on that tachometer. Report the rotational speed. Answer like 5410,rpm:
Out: 9800,rpm
